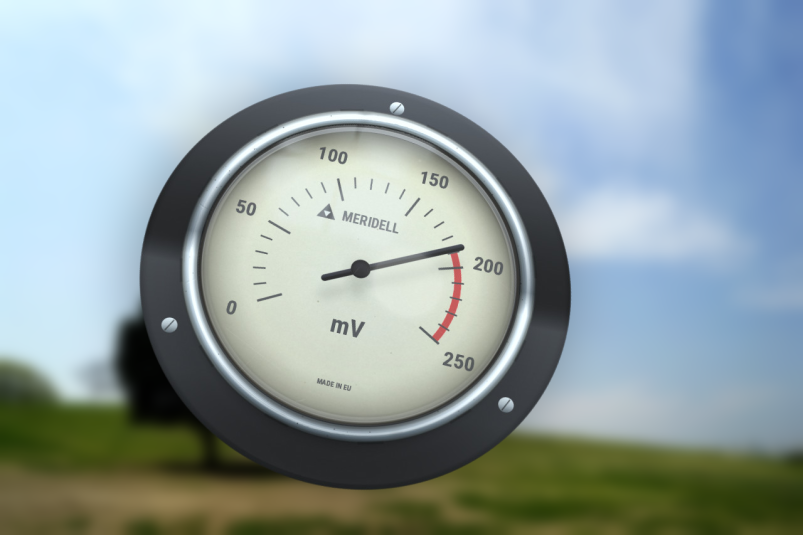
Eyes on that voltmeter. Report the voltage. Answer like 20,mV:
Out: 190,mV
